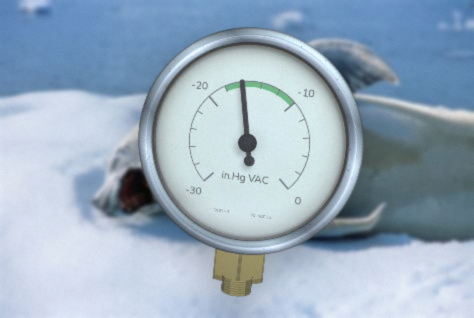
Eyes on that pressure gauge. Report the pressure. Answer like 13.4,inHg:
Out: -16,inHg
